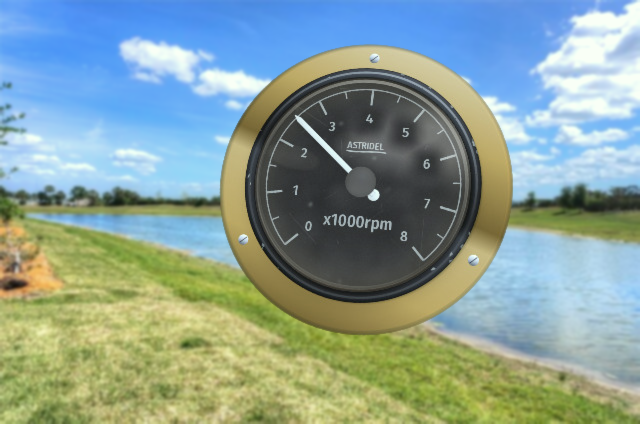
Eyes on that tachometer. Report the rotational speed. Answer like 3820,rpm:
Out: 2500,rpm
